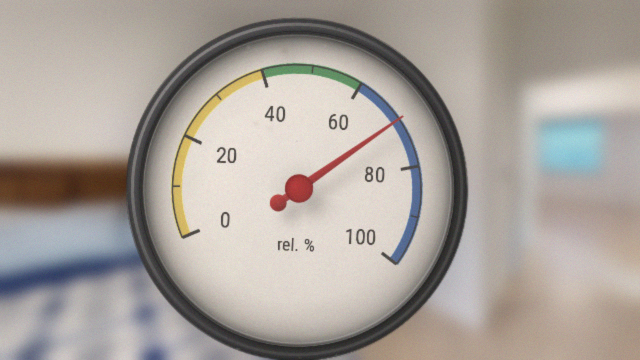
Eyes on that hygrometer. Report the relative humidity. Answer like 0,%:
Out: 70,%
